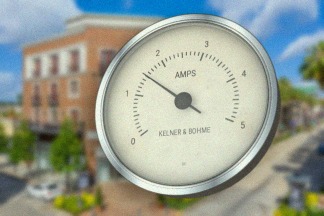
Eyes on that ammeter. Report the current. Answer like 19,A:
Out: 1.5,A
